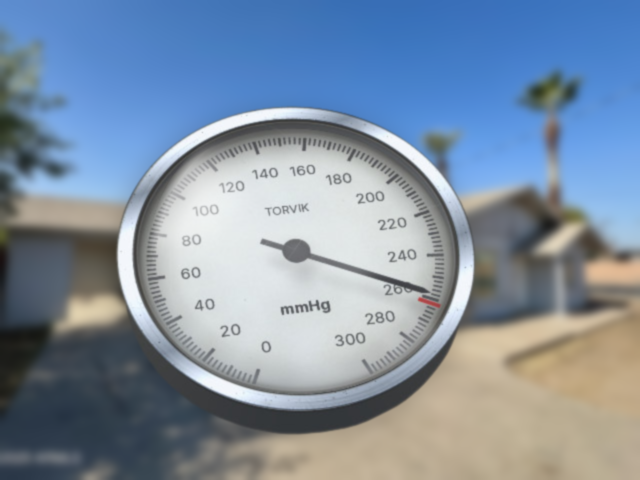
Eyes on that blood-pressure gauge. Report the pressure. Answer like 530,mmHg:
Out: 260,mmHg
